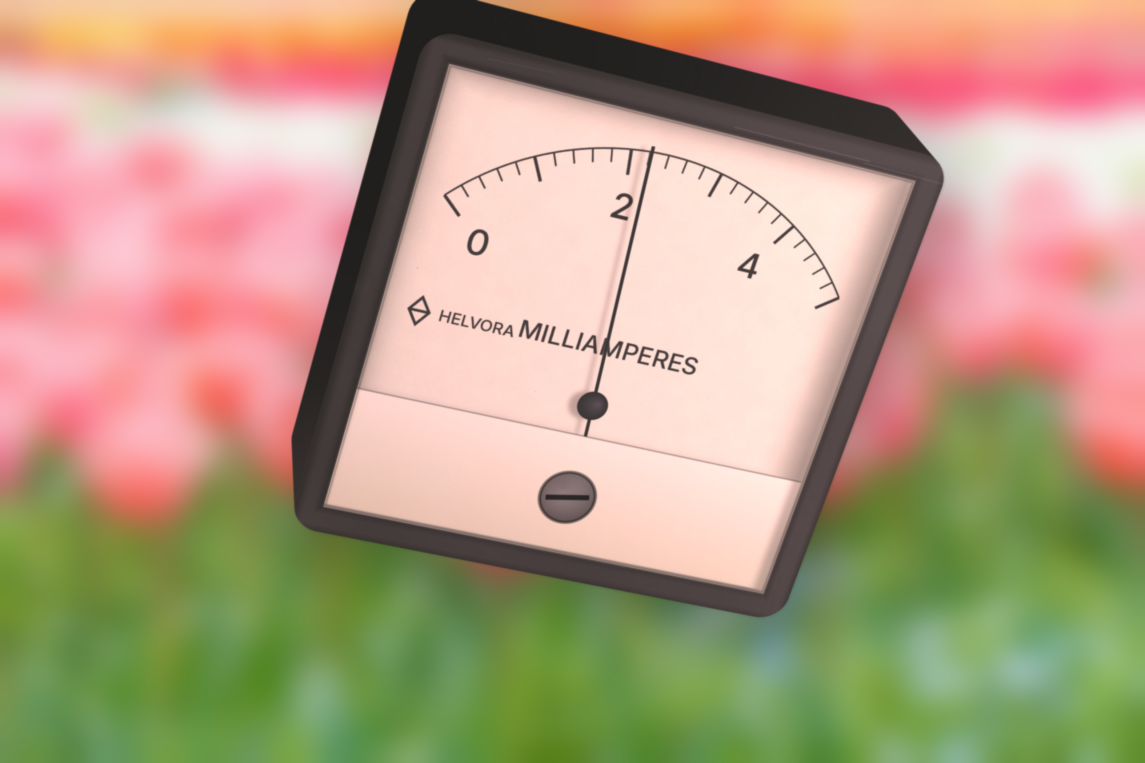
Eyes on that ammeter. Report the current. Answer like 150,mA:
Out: 2.2,mA
